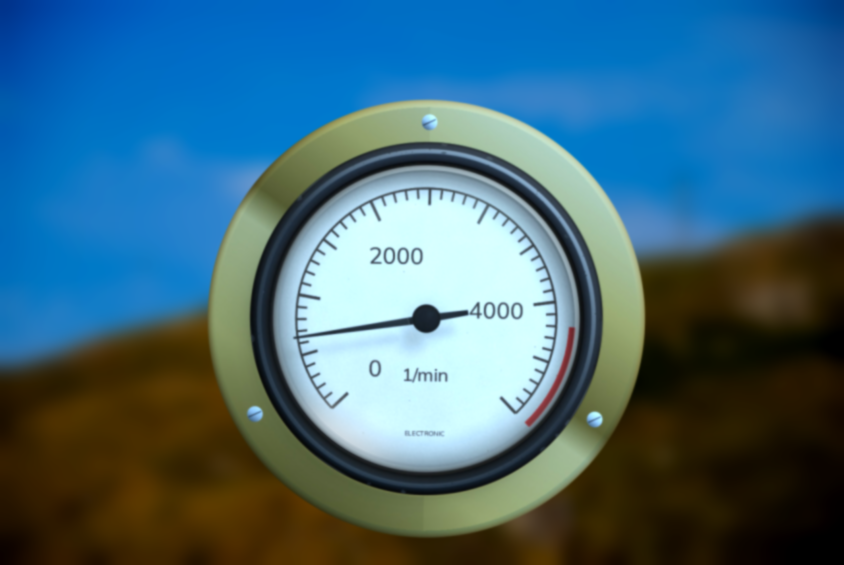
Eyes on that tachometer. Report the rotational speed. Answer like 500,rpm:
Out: 650,rpm
